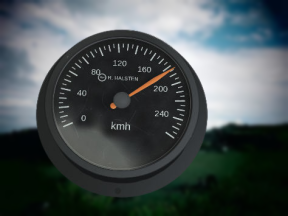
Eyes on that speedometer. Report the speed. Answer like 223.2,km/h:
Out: 185,km/h
